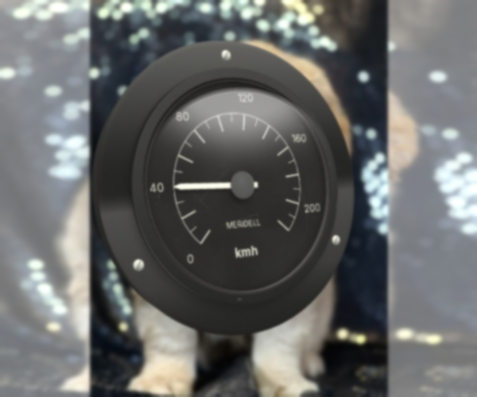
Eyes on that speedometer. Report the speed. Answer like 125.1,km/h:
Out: 40,km/h
